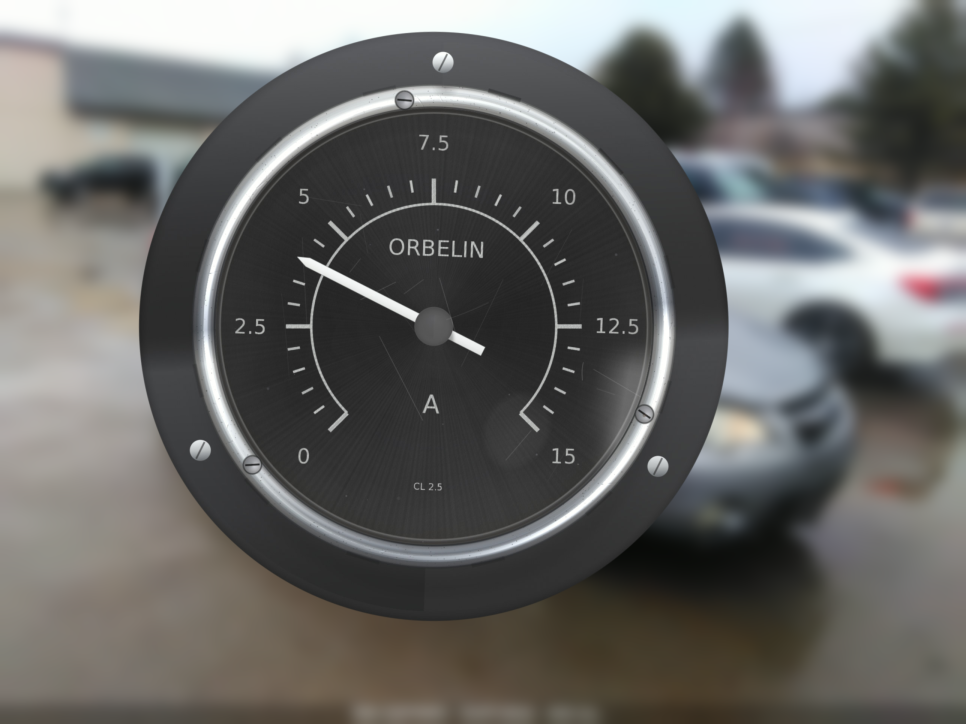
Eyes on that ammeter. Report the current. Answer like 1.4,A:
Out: 4,A
